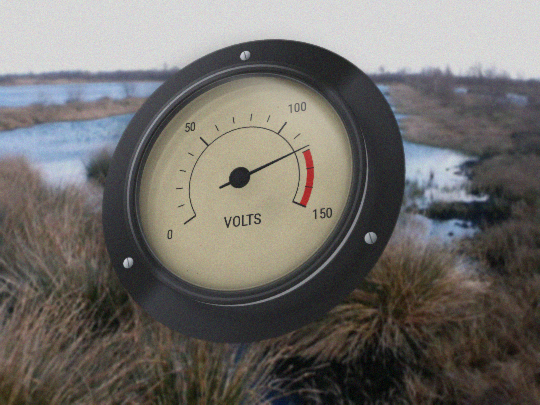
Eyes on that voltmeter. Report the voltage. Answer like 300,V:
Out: 120,V
